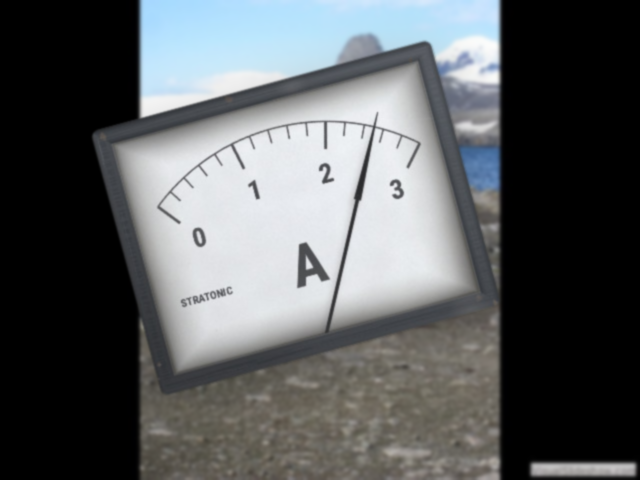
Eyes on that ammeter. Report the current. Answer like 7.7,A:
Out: 2.5,A
